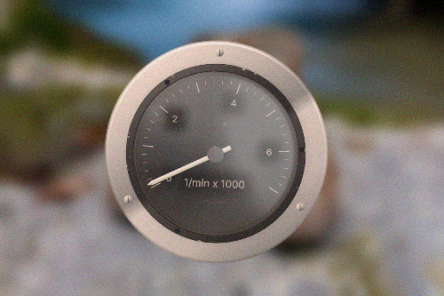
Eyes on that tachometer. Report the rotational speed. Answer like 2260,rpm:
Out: 100,rpm
